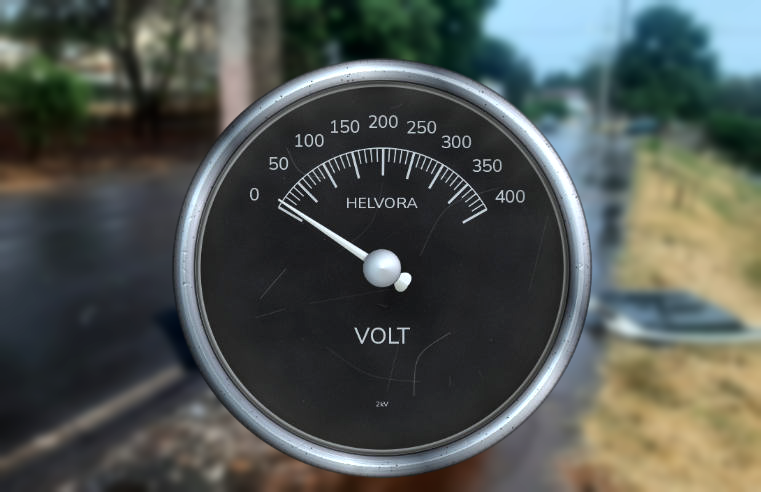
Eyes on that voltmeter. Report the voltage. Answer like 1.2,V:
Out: 10,V
